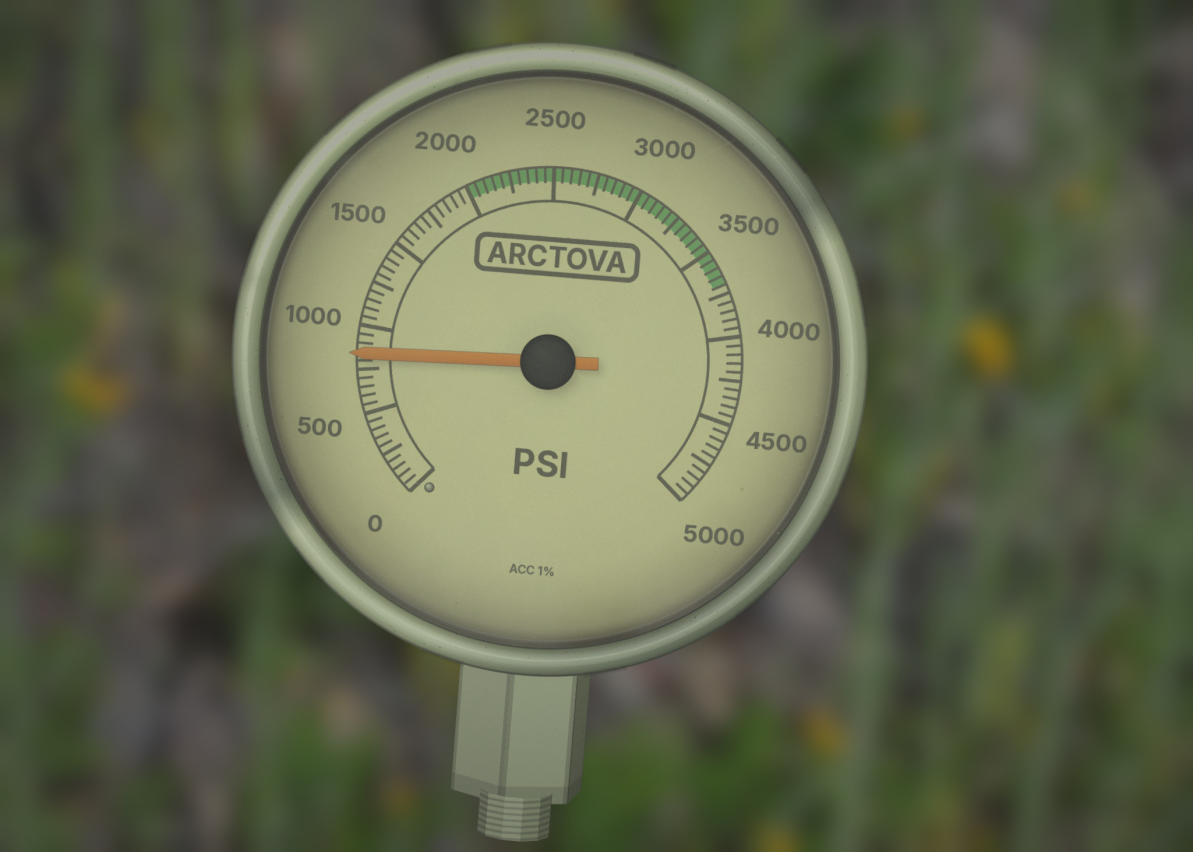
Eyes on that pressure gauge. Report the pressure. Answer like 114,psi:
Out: 850,psi
